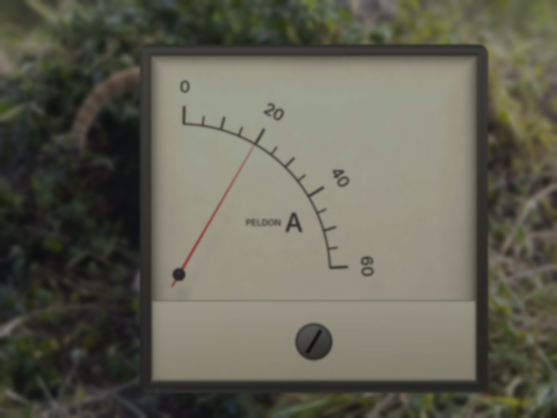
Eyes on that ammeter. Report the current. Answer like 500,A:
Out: 20,A
